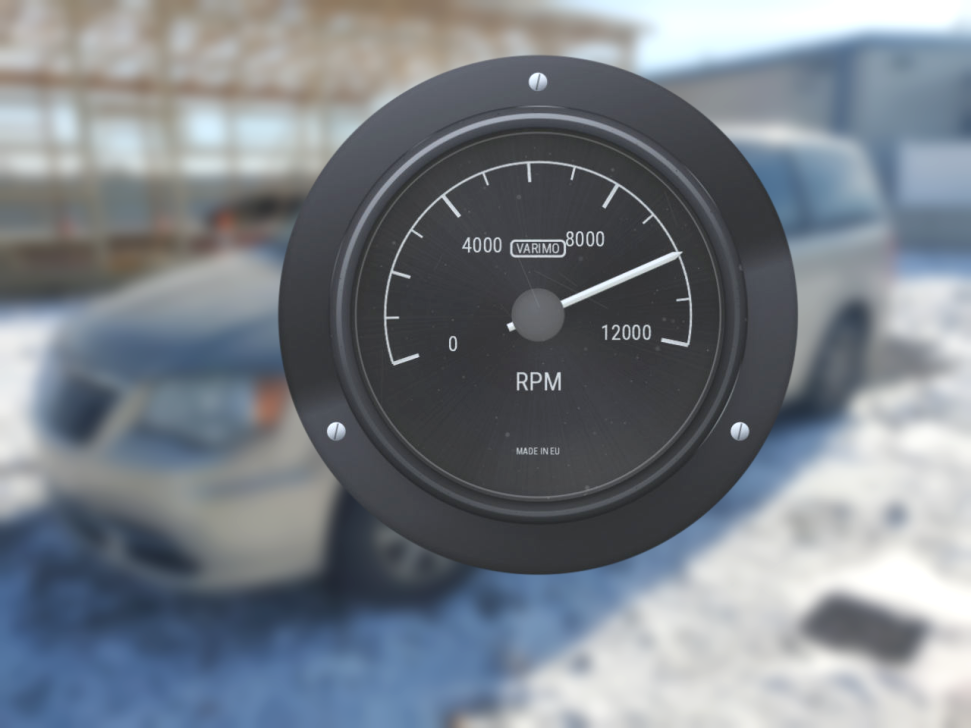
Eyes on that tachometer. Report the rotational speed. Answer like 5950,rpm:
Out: 10000,rpm
